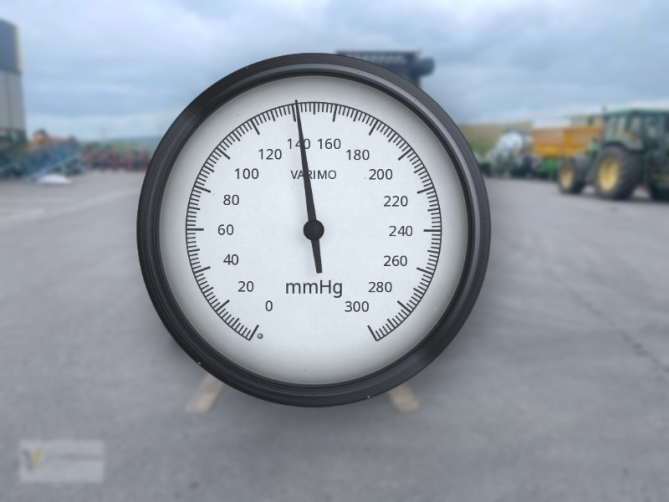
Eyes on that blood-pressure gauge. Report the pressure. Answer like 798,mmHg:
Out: 142,mmHg
